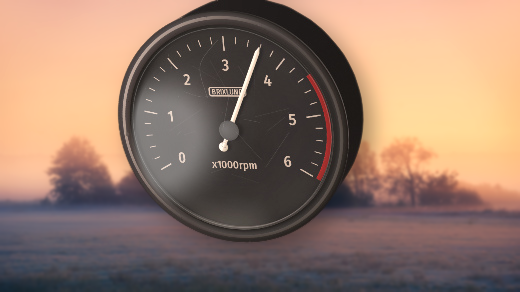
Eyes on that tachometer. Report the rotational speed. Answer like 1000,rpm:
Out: 3600,rpm
